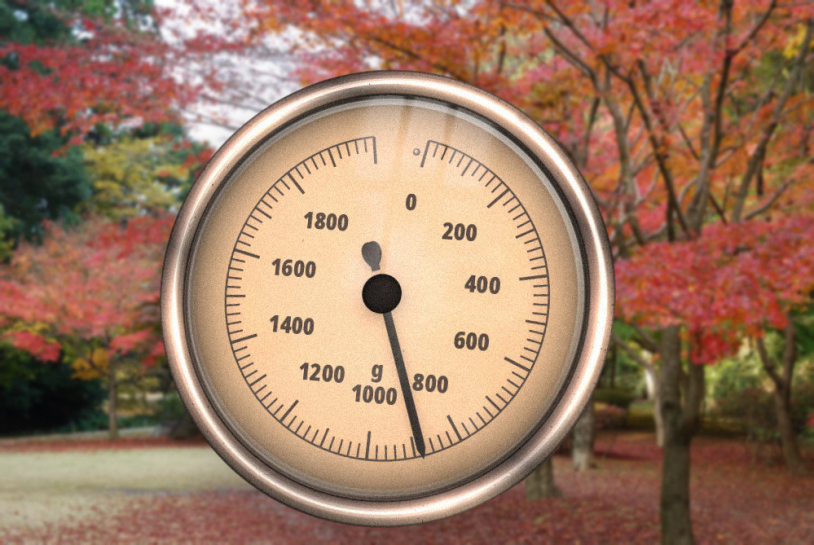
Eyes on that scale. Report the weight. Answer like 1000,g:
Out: 880,g
